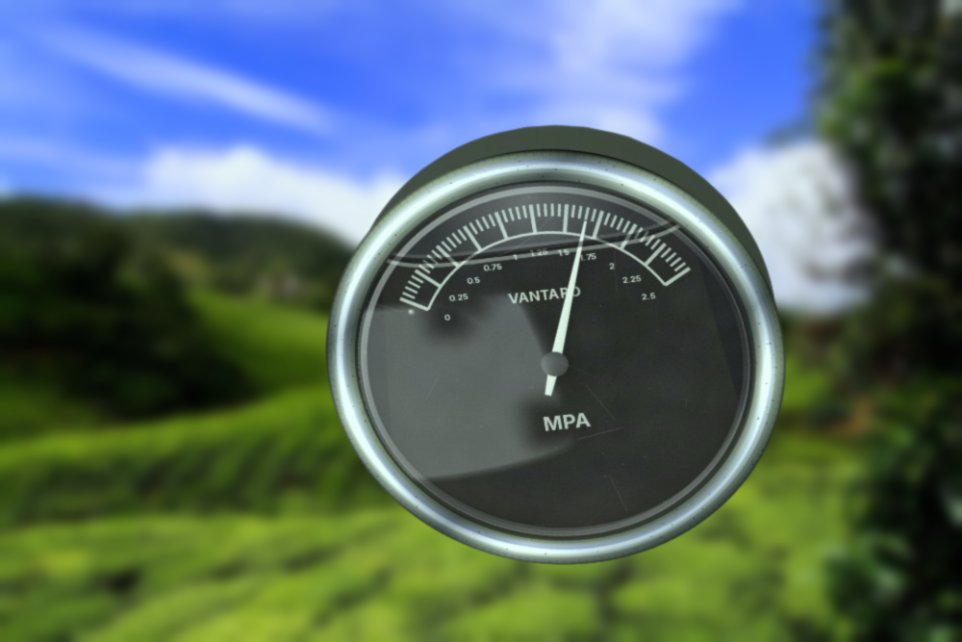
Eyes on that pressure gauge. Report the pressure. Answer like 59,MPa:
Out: 1.65,MPa
